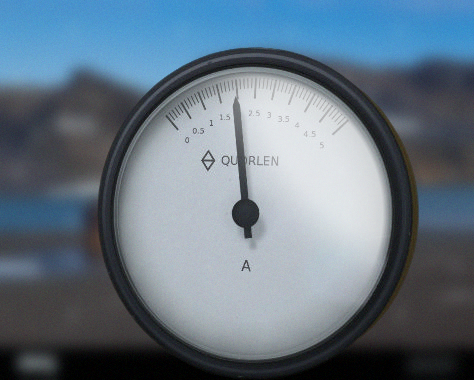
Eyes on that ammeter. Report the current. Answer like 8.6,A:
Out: 2,A
